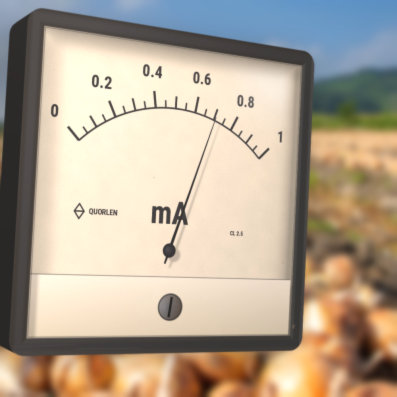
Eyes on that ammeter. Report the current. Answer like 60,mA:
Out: 0.7,mA
